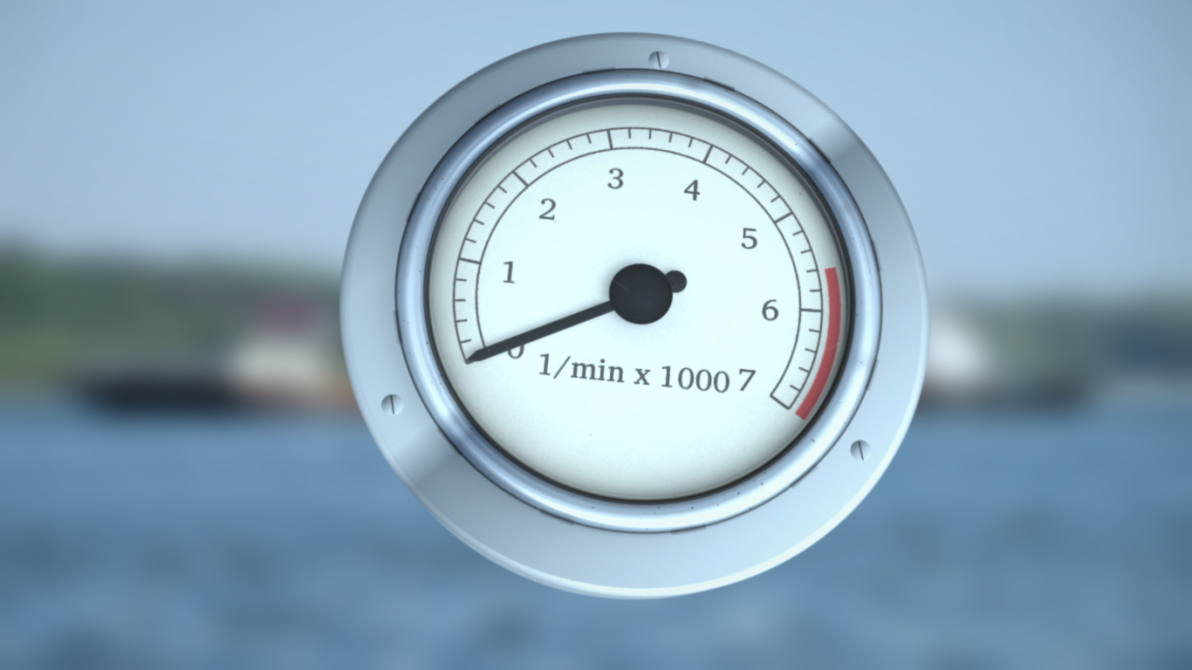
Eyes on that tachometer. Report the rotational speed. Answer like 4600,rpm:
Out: 0,rpm
